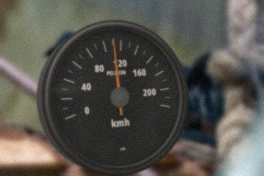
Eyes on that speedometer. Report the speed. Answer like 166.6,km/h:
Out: 110,km/h
